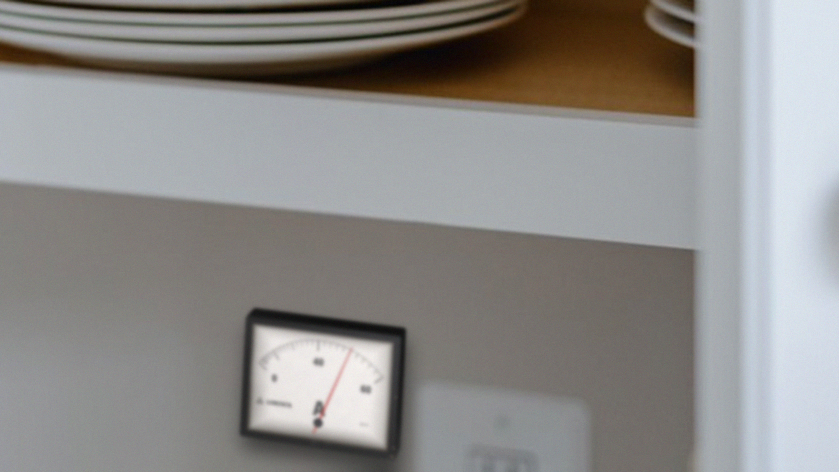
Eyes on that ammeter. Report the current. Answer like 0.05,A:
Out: 50,A
